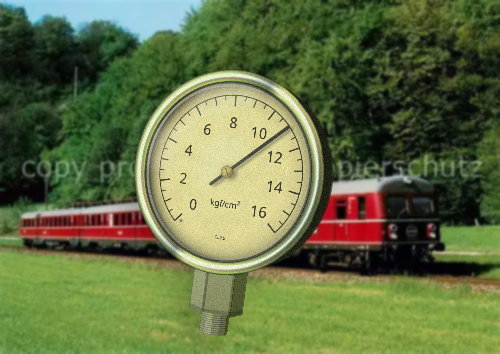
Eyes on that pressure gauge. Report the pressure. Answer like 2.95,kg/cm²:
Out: 11,kg/cm²
